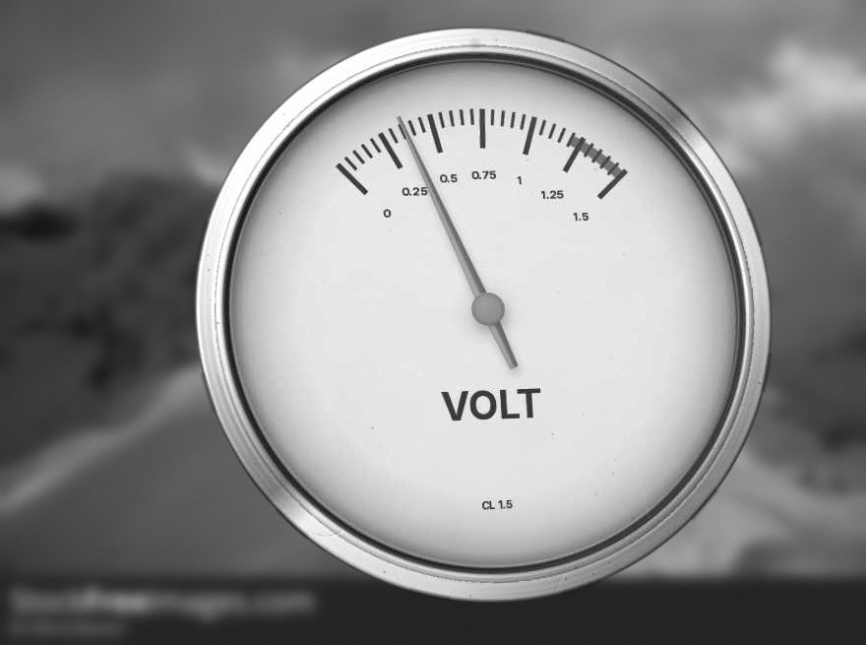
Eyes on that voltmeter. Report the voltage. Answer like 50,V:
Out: 0.35,V
